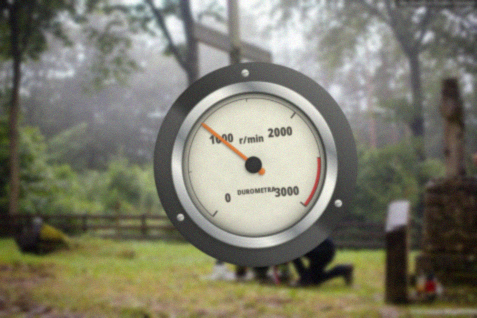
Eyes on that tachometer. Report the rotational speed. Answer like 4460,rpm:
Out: 1000,rpm
